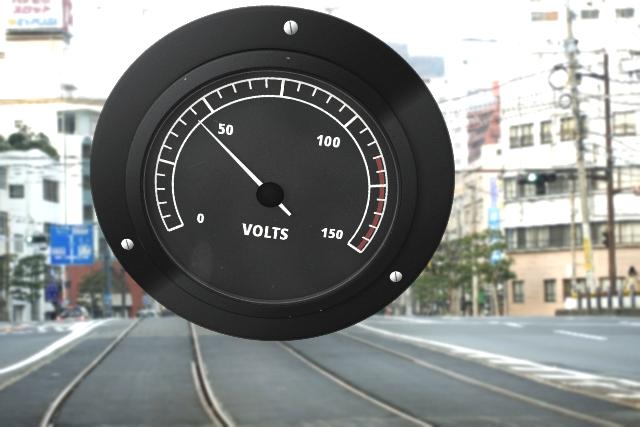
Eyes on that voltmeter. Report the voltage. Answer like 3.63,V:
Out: 45,V
